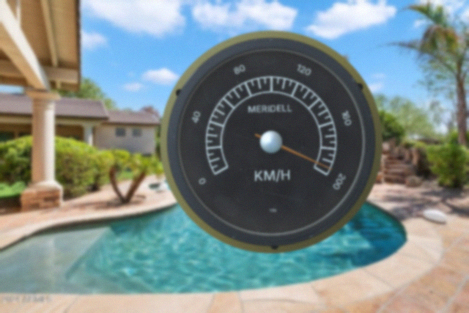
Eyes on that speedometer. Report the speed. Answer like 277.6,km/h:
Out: 195,km/h
